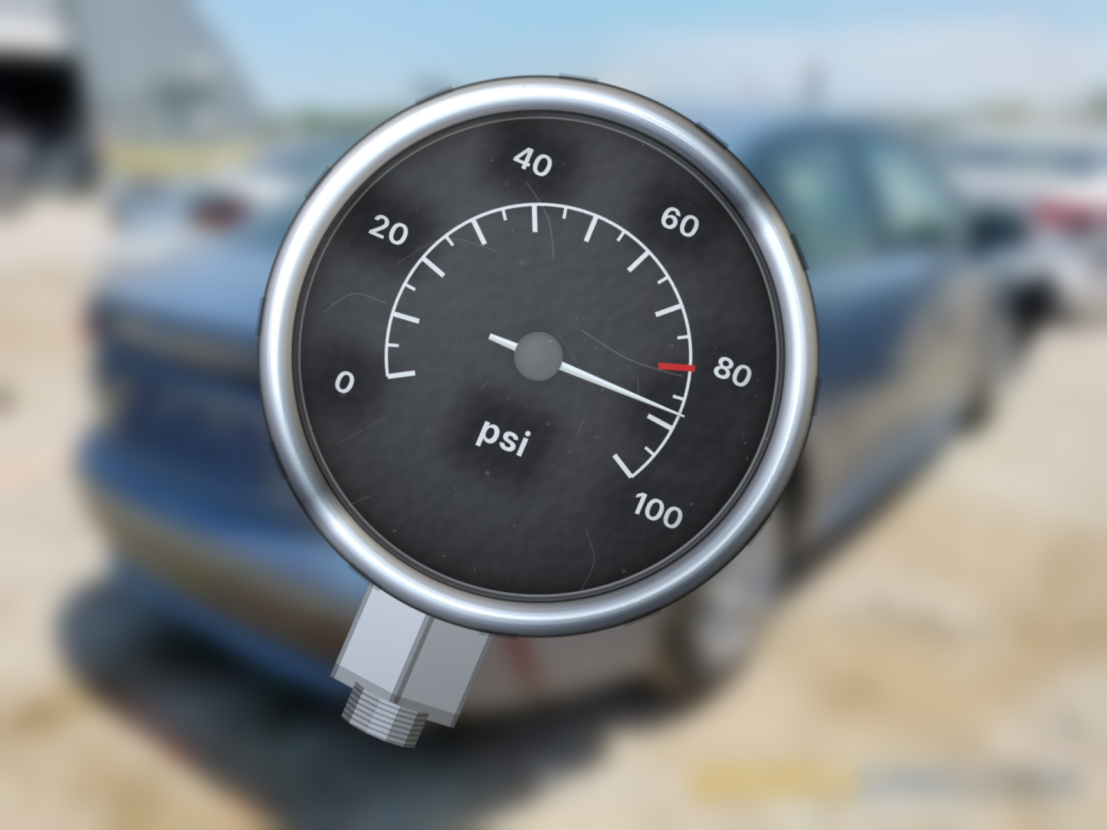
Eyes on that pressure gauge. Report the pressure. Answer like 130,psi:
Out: 87.5,psi
